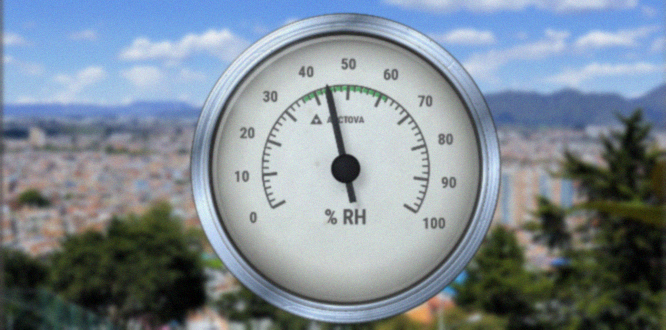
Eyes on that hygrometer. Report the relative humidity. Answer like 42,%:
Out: 44,%
